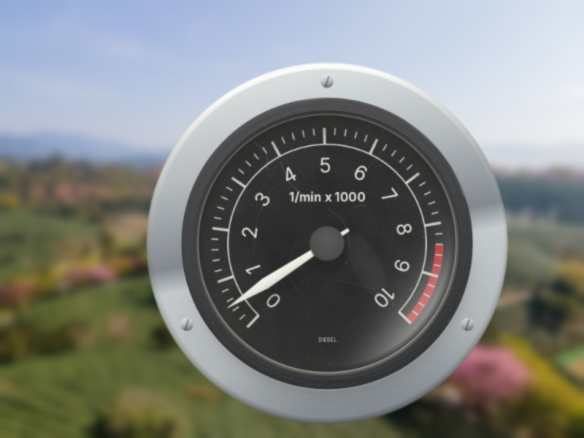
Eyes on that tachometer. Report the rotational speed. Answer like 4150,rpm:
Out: 500,rpm
